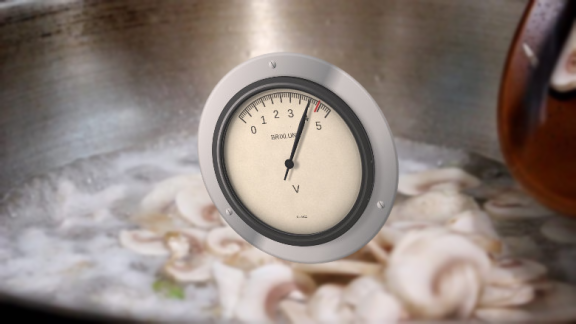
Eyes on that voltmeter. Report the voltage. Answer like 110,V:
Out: 4,V
